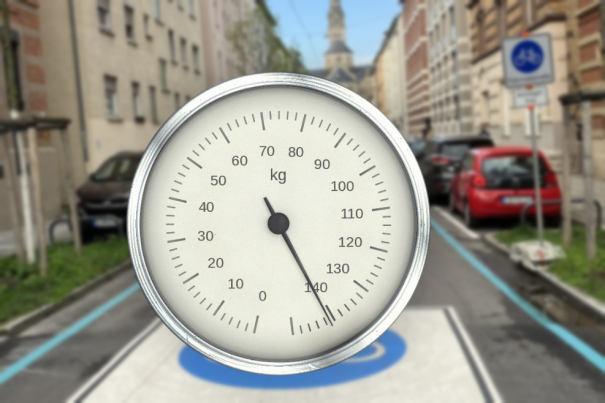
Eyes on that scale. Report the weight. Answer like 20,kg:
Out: 141,kg
